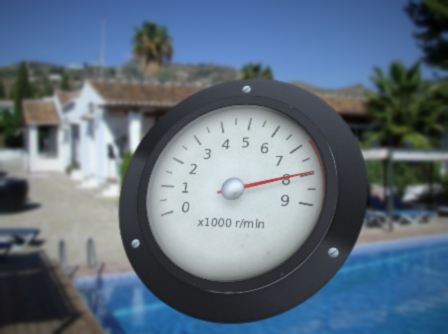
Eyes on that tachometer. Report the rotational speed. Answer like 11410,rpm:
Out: 8000,rpm
